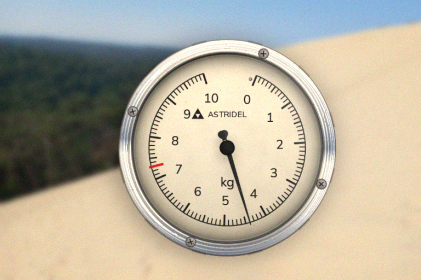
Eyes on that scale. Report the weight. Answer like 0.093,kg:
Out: 4.4,kg
